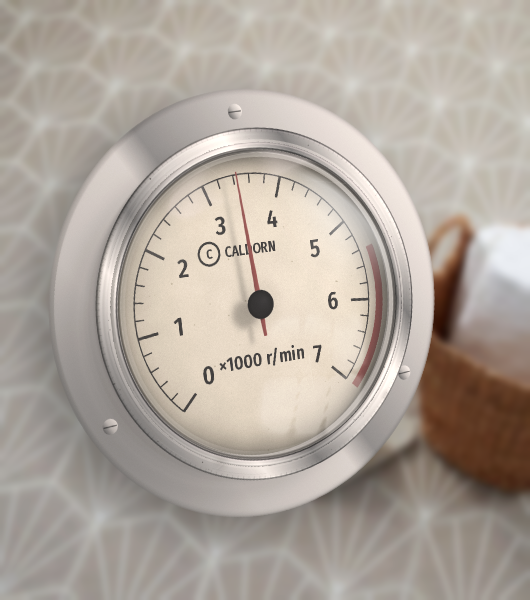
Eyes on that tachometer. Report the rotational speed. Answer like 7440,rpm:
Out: 3400,rpm
